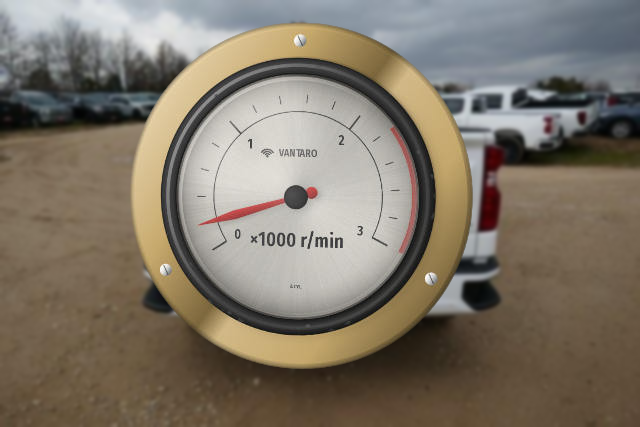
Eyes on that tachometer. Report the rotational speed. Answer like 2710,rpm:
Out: 200,rpm
